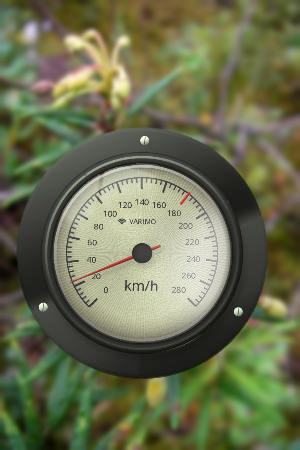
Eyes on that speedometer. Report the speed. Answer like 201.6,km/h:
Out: 24,km/h
